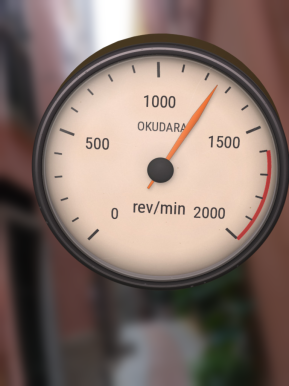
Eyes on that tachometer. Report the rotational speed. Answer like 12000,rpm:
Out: 1250,rpm
